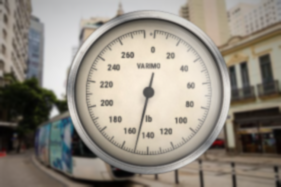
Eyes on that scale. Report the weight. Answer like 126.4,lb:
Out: 150,lb
